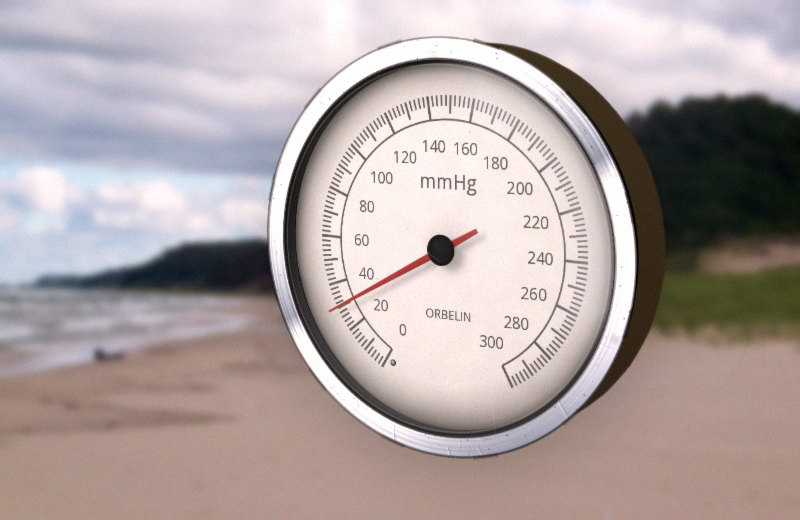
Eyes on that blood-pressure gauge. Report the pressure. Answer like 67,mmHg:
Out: 30,mmHg
